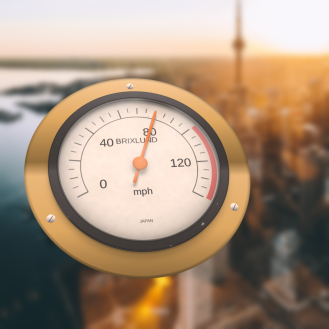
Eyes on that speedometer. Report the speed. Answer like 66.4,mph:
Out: 80,mph
